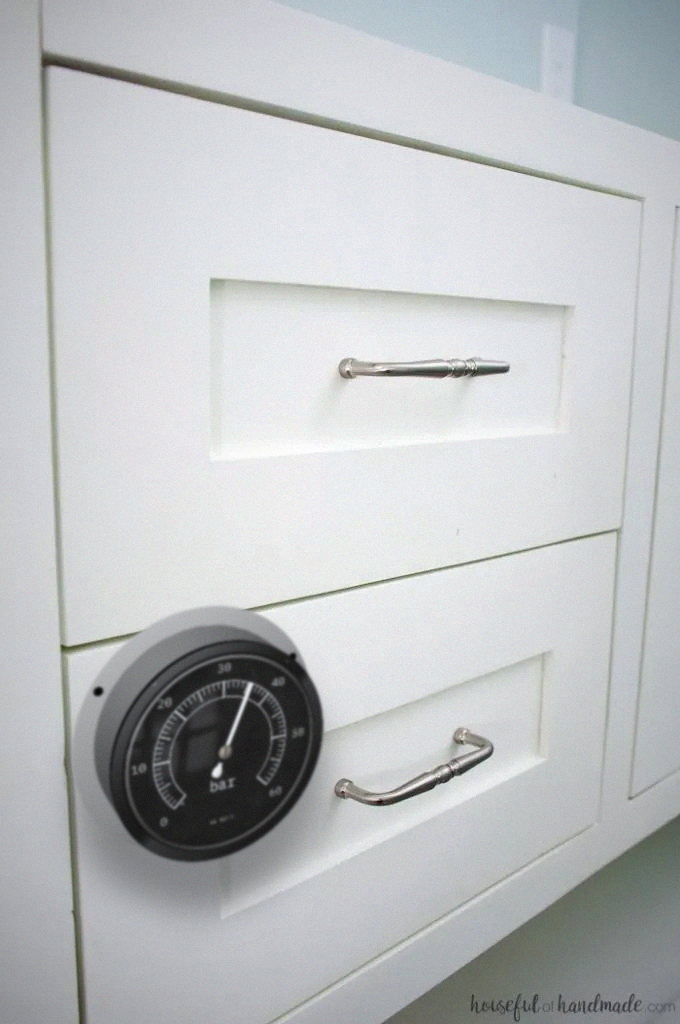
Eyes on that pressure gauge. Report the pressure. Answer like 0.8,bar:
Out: 35,bar
